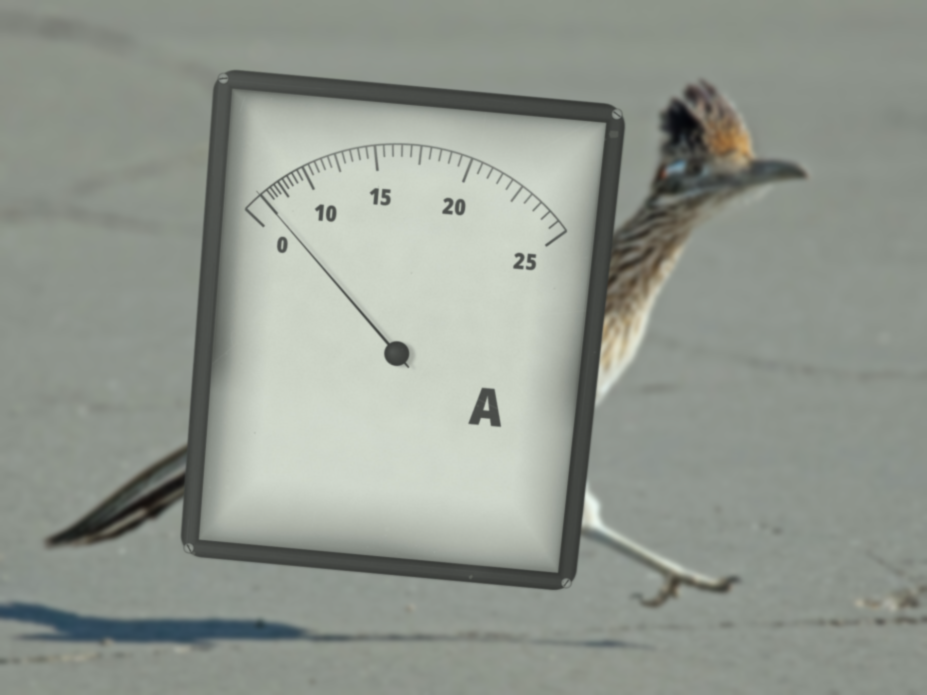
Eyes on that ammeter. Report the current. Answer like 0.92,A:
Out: 5,A
